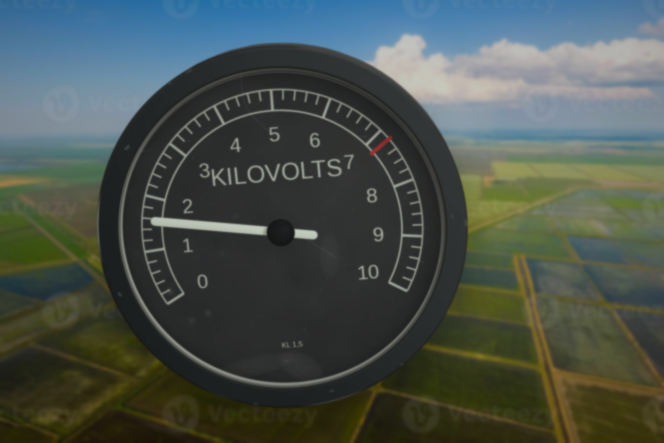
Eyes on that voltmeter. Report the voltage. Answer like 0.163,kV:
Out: 1.6,kV
